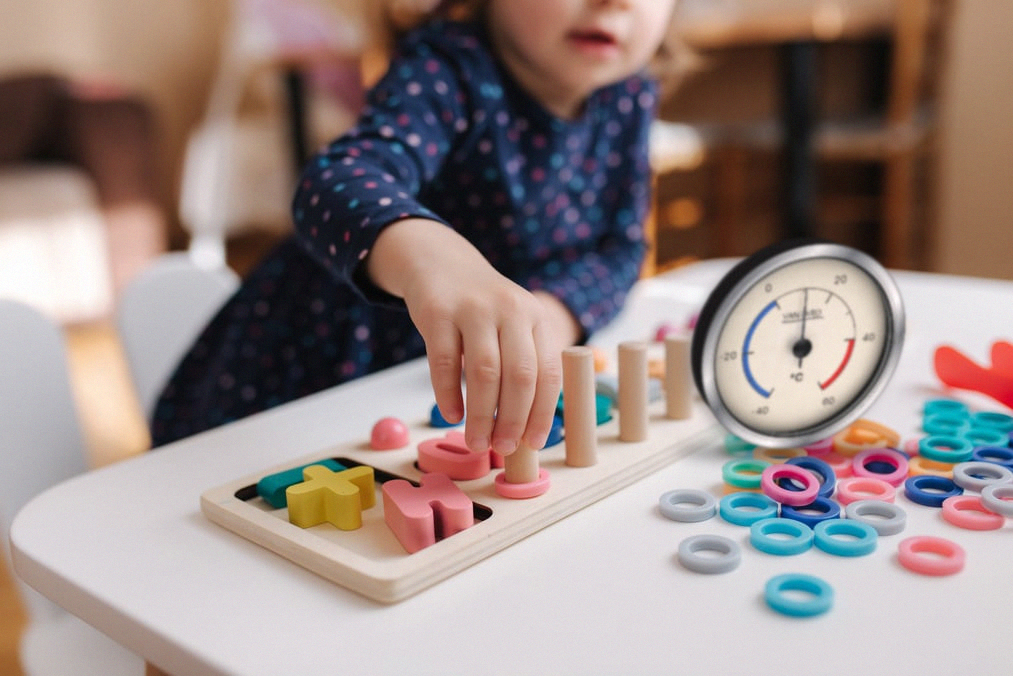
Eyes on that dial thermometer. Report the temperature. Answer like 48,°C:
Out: 10,°C
